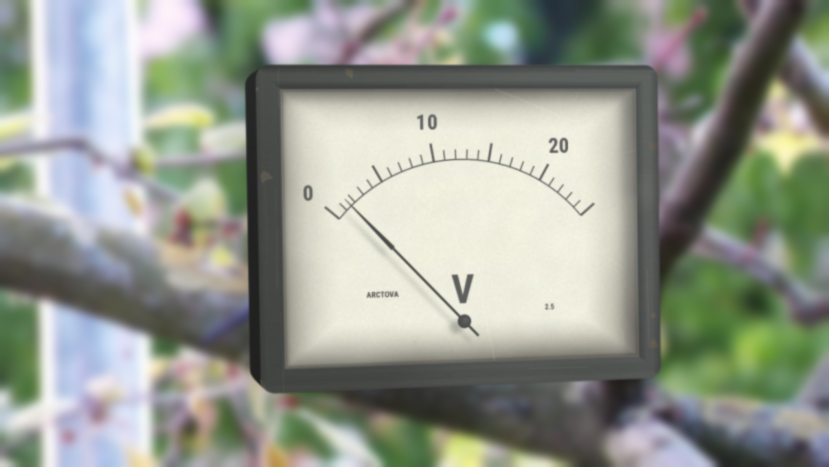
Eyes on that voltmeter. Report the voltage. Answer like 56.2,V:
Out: 1.5,V
